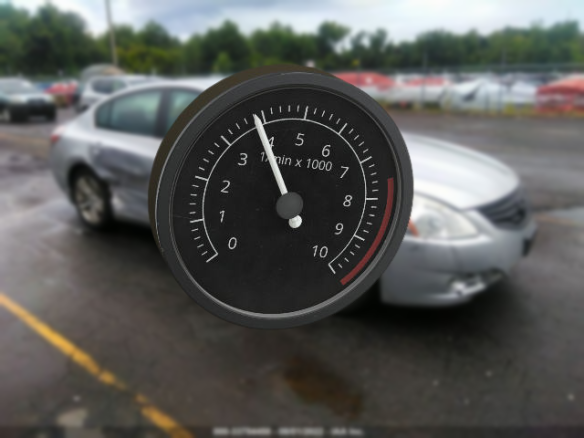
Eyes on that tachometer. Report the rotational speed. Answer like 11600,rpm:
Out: 3800,rpm
